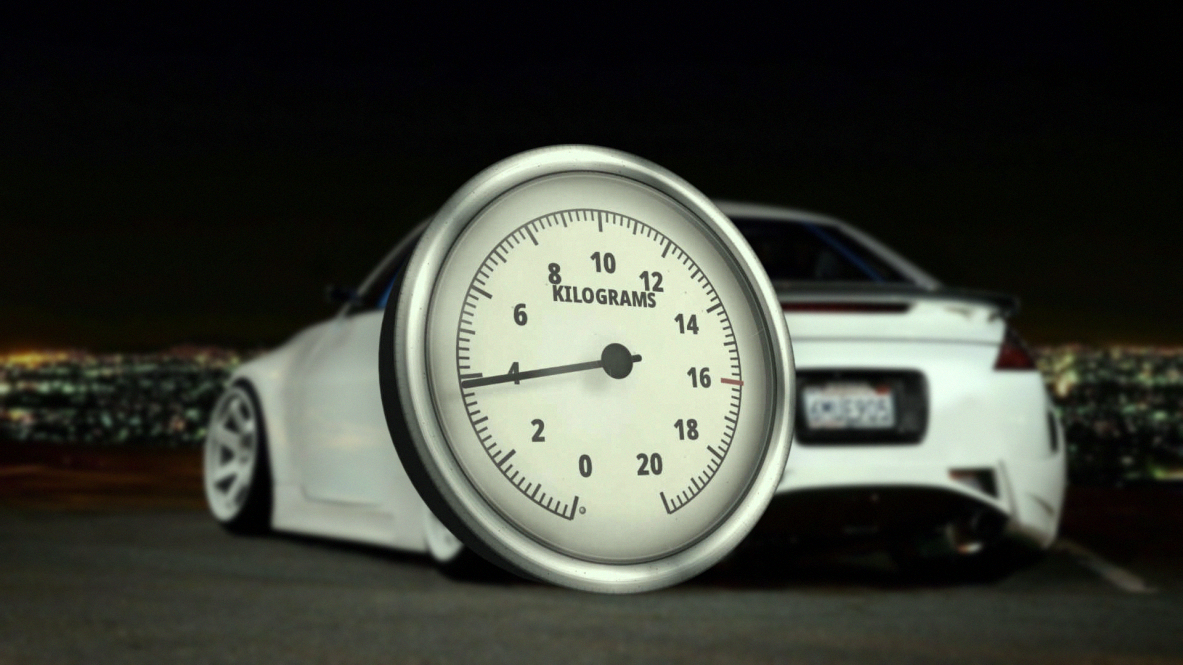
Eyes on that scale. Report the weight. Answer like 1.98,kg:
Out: 3.8,kg
